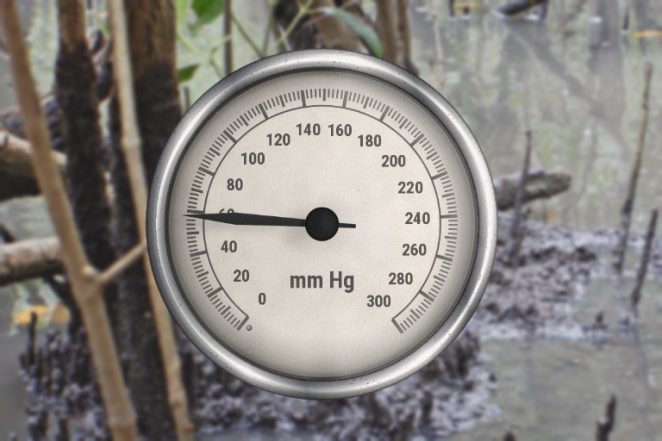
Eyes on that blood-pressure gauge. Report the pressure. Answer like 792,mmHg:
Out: 58,mmHg
